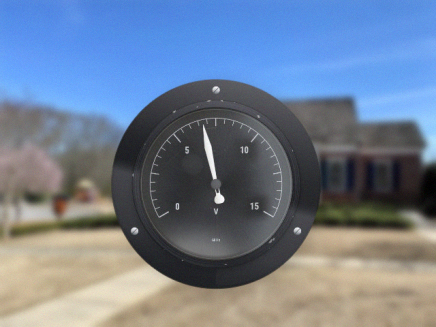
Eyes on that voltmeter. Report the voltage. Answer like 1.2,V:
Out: 6.75,V
